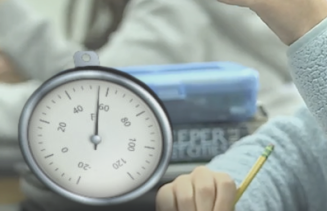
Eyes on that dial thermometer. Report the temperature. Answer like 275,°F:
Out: 56,°F
